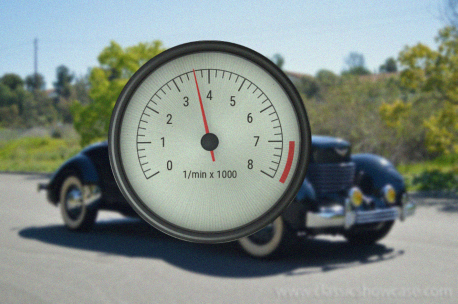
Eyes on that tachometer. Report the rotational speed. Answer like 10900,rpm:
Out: 3600,rpm
